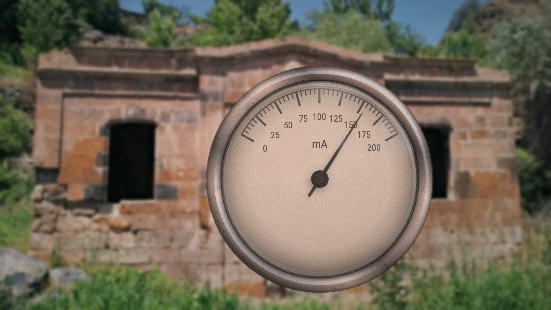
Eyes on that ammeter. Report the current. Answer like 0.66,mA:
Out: 155,mA
